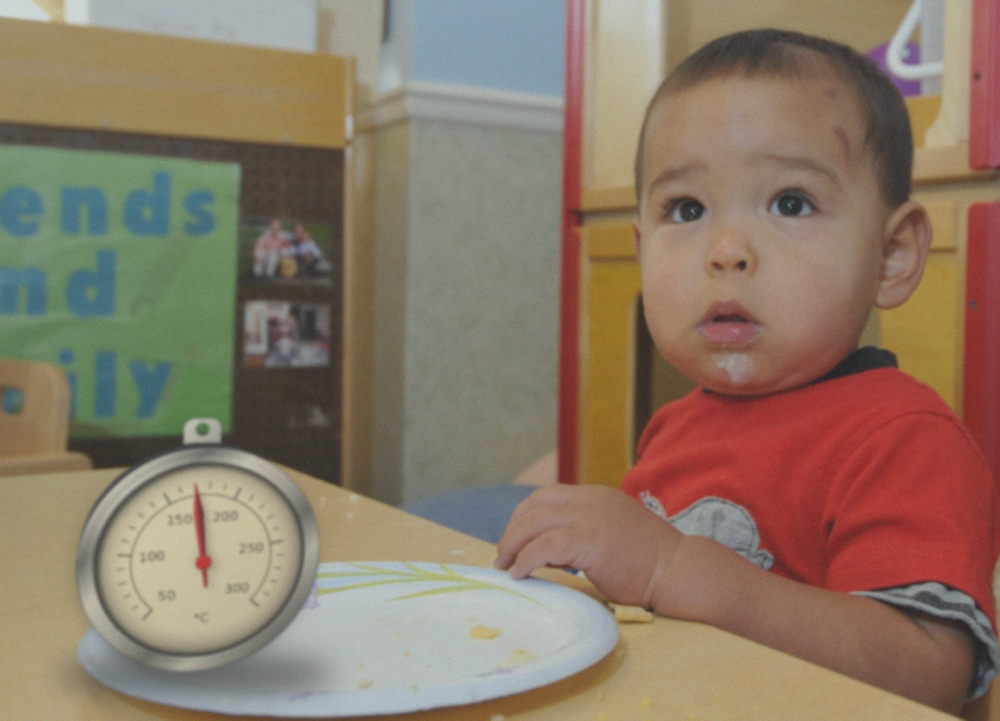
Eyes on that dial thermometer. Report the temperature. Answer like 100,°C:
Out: 170,°C
